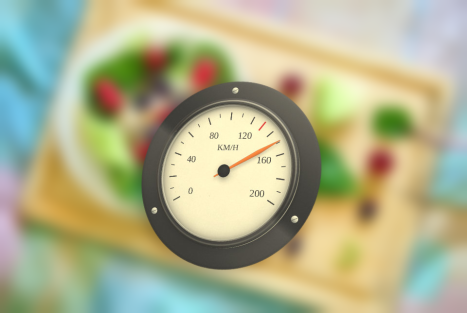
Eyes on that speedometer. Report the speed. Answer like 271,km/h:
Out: 150,km/h
